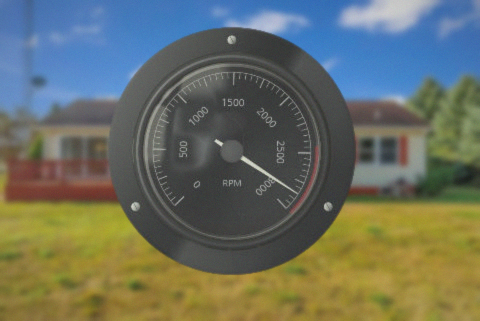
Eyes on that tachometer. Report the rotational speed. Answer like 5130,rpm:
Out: 2850,rpm
